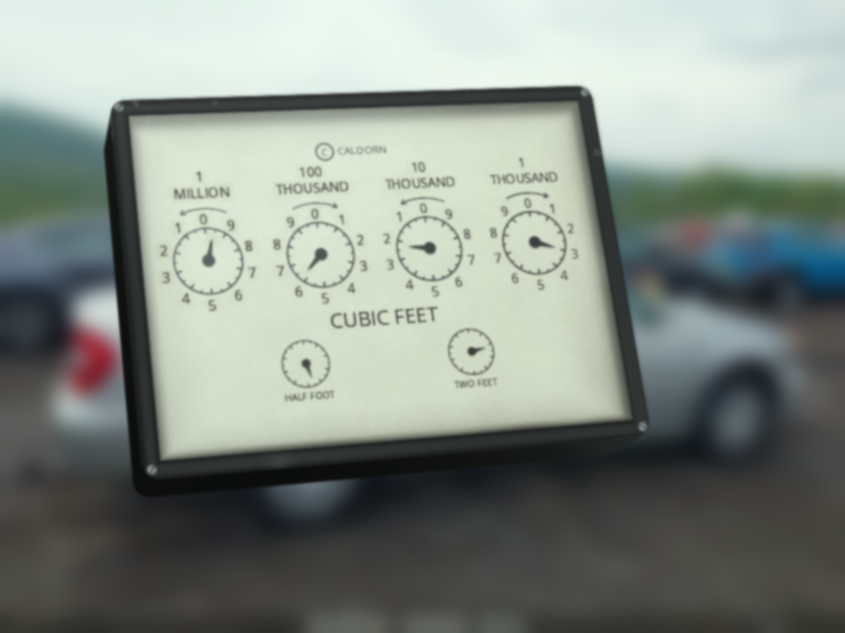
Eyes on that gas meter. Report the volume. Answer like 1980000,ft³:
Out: 962300,ft³
